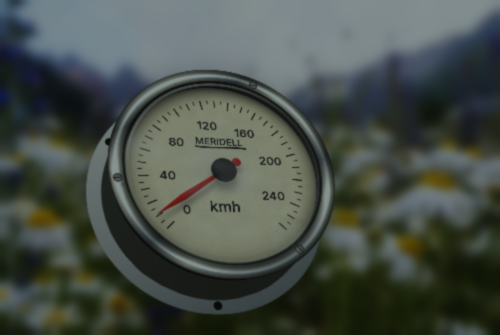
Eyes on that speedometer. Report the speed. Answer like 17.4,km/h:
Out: 10,km/h
